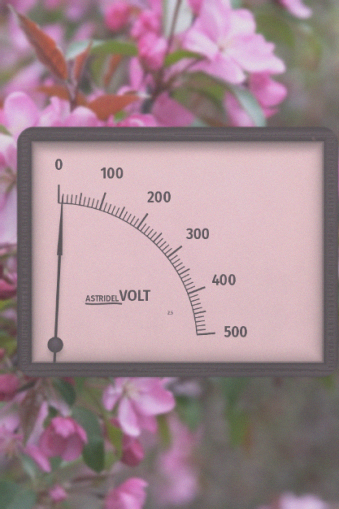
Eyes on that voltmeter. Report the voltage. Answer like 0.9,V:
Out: 10,V
